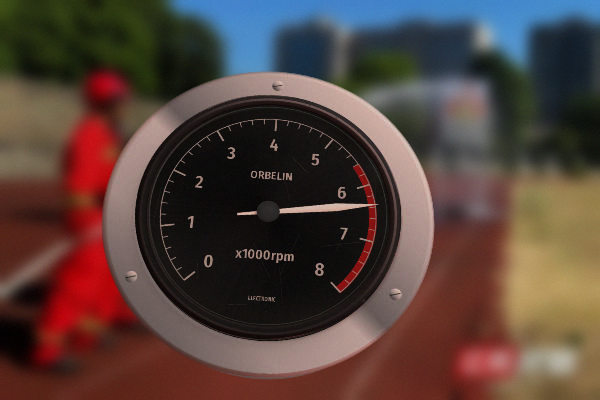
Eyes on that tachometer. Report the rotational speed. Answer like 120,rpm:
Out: 6400,rpm
